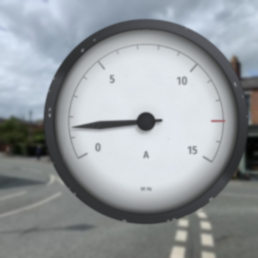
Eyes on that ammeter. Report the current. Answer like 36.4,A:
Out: 1.5,A
